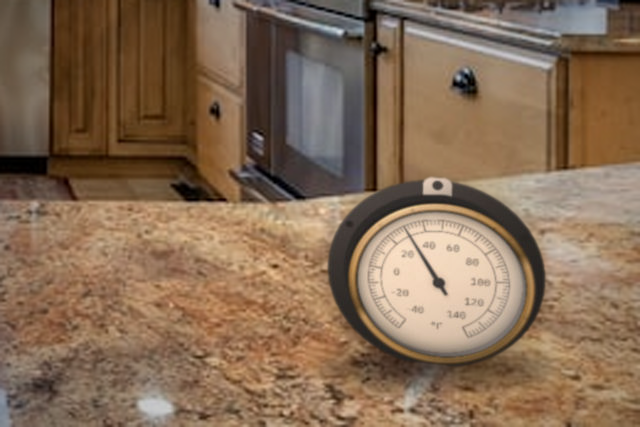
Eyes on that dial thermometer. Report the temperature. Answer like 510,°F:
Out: 30,°F
